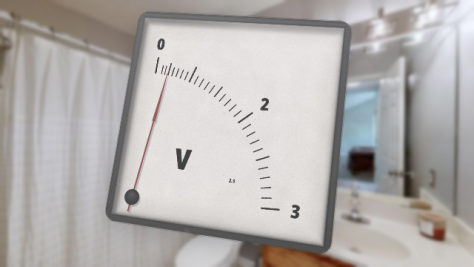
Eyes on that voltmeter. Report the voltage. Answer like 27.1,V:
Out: 0.5,V
